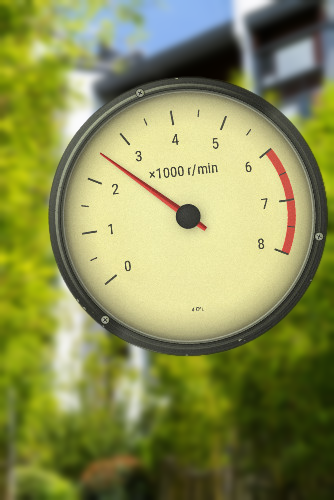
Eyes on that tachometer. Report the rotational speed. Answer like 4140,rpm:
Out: 2500,rpm
